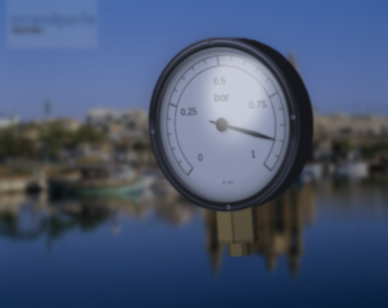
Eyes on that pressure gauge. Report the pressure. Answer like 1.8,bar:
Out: 0.9,bar
